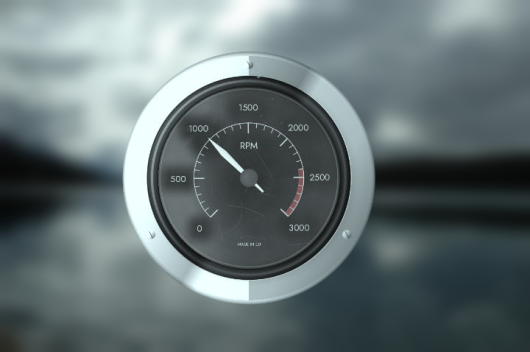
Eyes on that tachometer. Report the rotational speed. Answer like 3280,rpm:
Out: 1000,rpm
